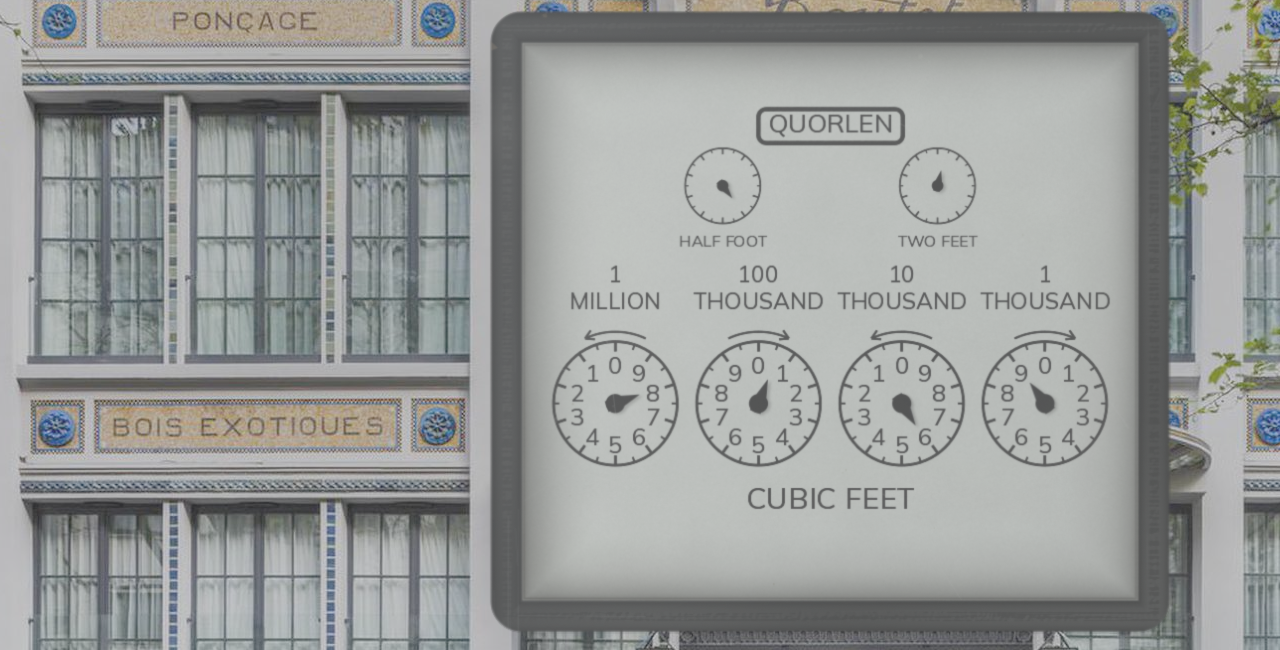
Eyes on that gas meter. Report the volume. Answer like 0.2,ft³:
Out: 805900,ft³
